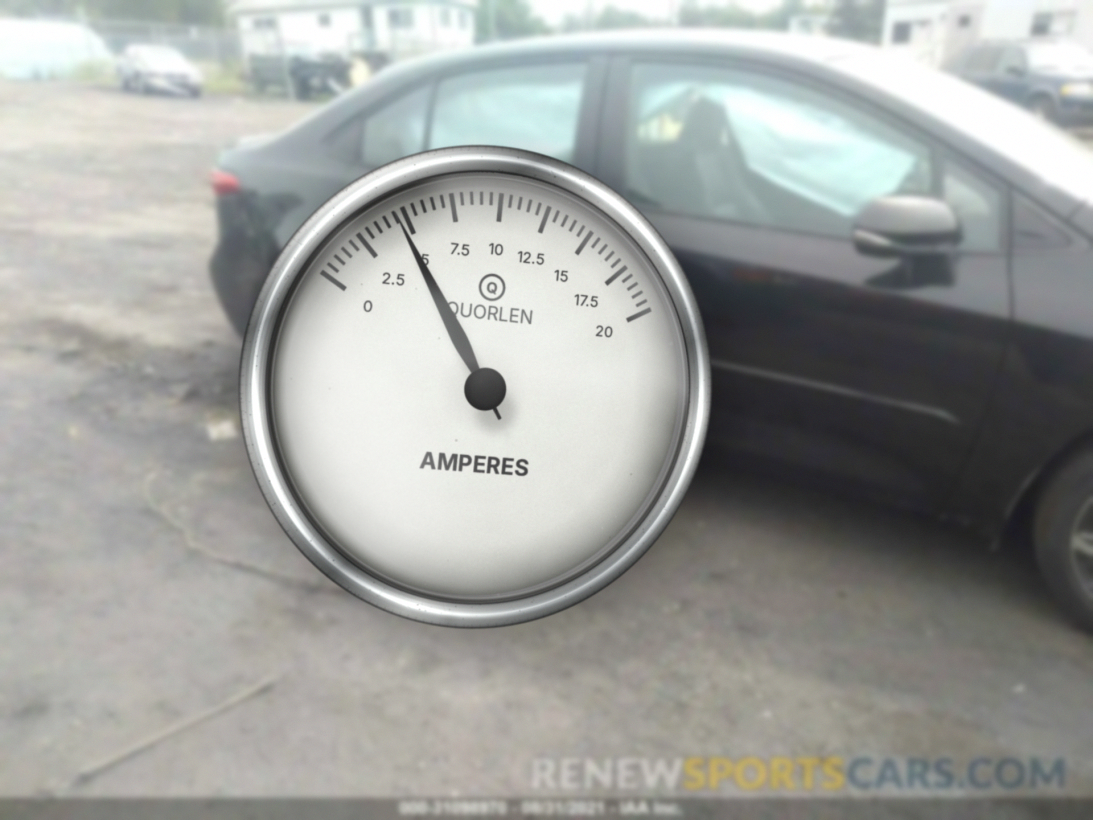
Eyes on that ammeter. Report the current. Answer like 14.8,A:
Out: 4.5,A
